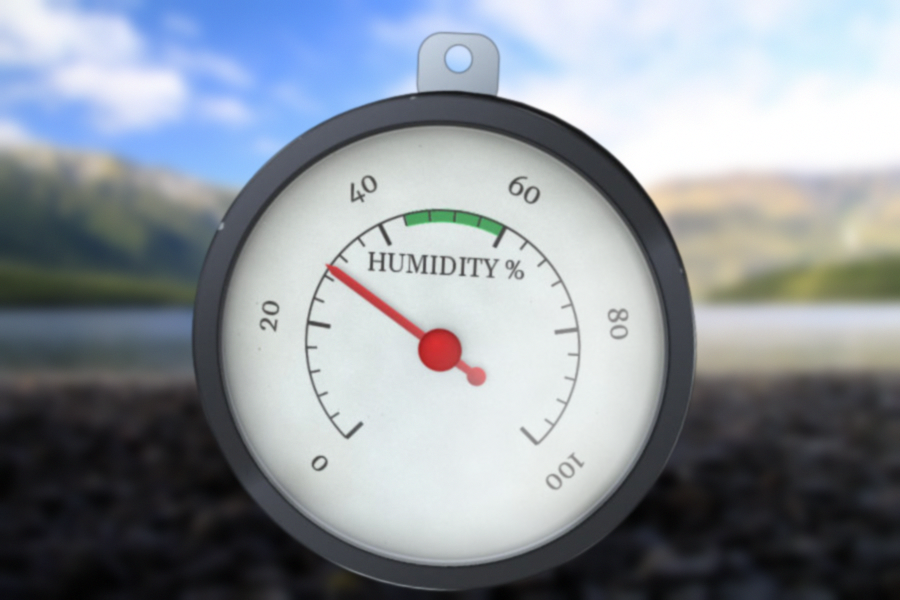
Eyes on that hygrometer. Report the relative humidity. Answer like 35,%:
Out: 30,%
